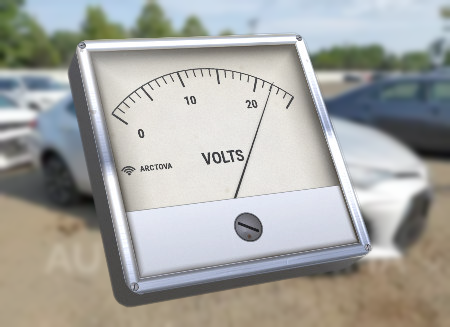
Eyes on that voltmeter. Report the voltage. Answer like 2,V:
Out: 22,V
